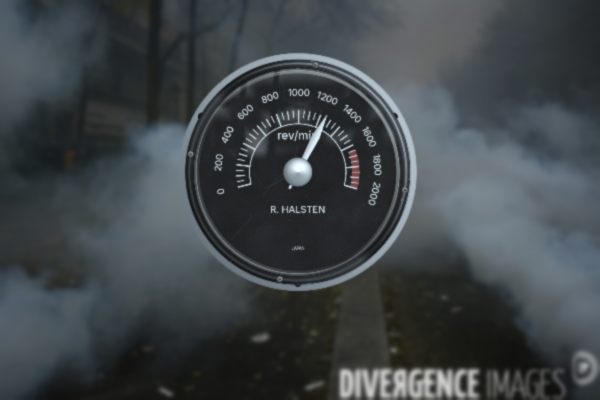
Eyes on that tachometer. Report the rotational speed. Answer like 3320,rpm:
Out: 1250,rpm
